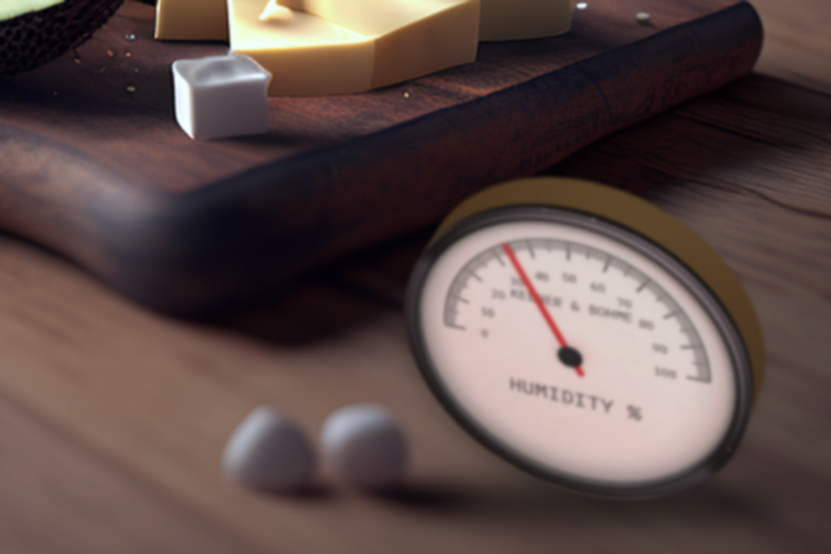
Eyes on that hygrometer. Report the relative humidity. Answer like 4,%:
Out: 35,%
